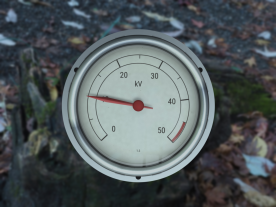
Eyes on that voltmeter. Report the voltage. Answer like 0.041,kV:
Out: 10,kV
